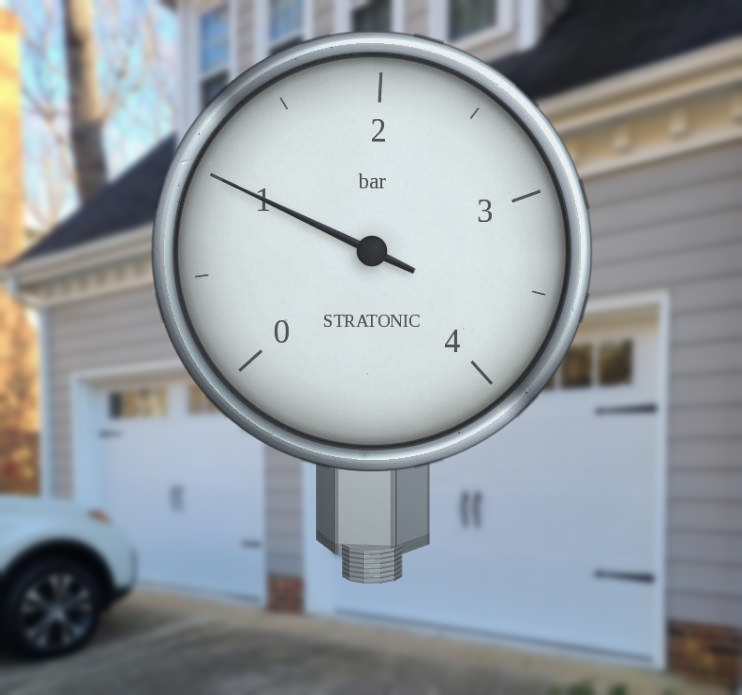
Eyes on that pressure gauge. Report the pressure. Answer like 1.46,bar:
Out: 1,bar
